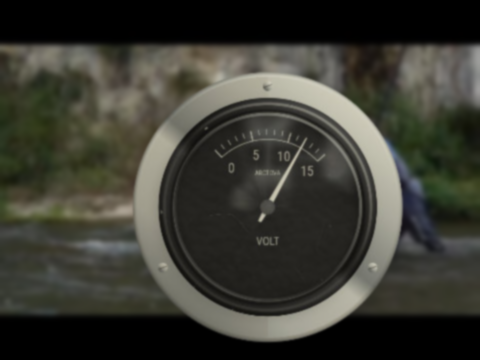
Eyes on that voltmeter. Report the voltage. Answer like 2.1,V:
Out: 12,V
